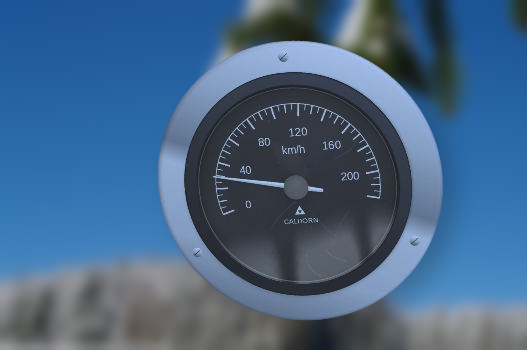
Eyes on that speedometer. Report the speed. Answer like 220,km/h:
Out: 30,km/h
